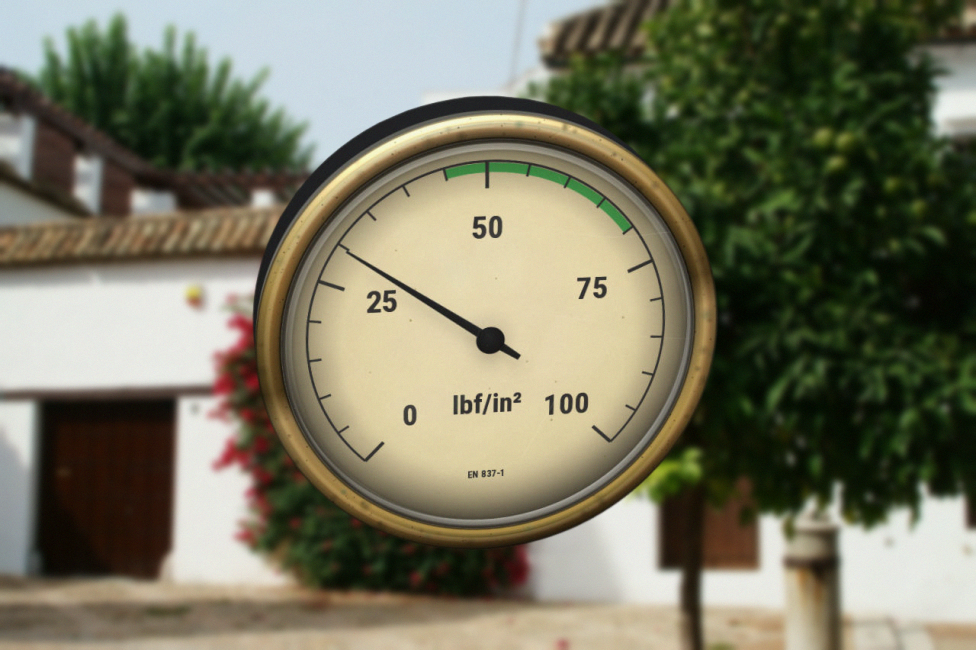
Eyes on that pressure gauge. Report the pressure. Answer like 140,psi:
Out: 30,psi
